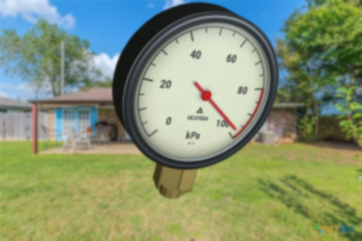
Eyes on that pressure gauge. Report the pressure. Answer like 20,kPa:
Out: 97.5,kPa
